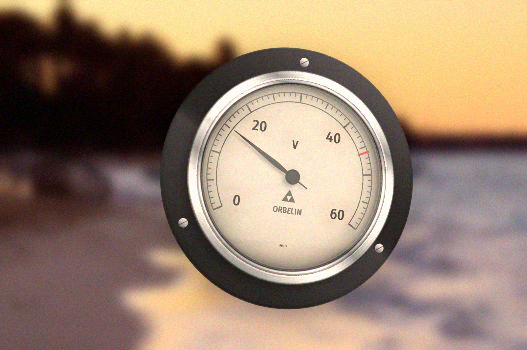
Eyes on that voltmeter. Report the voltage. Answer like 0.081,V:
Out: 15,V
